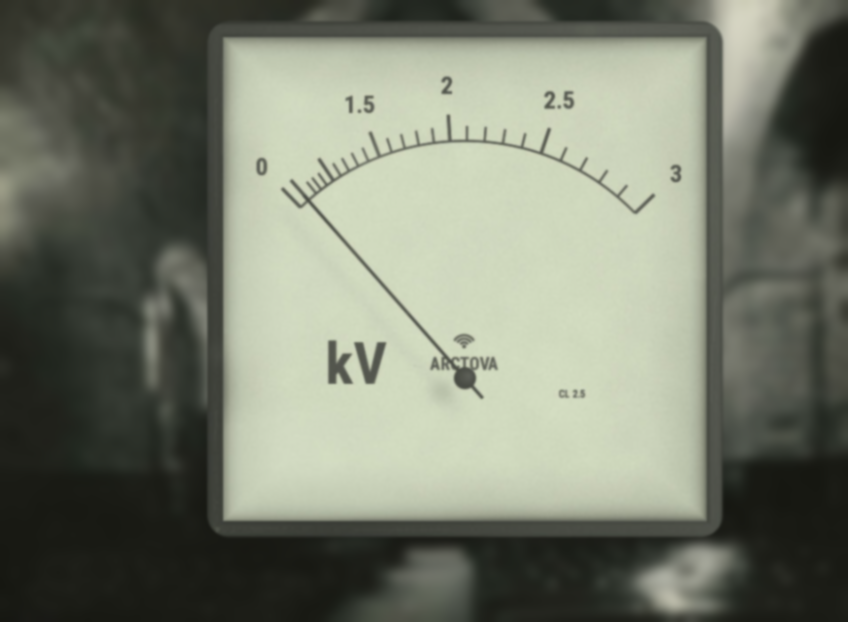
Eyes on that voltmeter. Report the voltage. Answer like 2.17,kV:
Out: 0.5,kV
